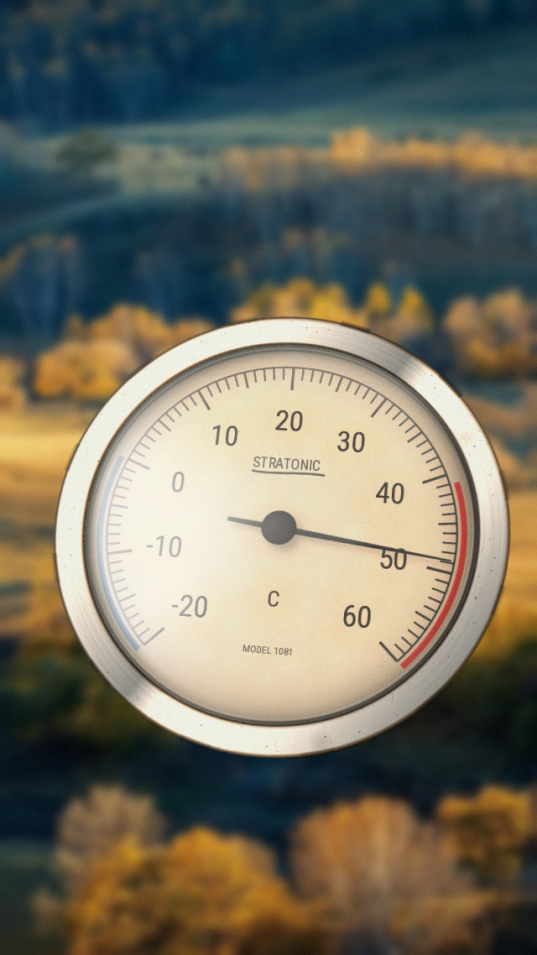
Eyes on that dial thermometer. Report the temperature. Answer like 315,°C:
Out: 49,°C
